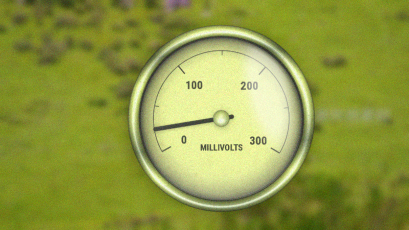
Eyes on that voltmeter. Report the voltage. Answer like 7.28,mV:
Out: 25,mV
